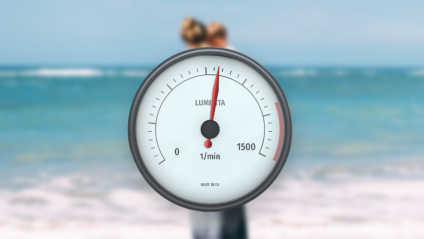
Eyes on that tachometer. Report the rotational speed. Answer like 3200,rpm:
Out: 825,rpm
